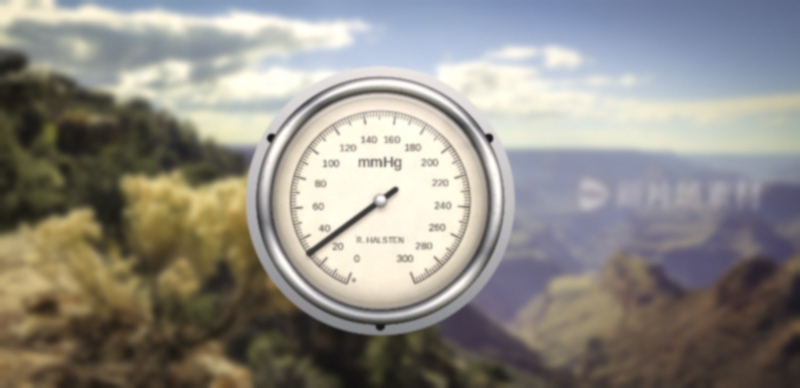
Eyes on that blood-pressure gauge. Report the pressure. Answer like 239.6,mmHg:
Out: 30,mmHg
